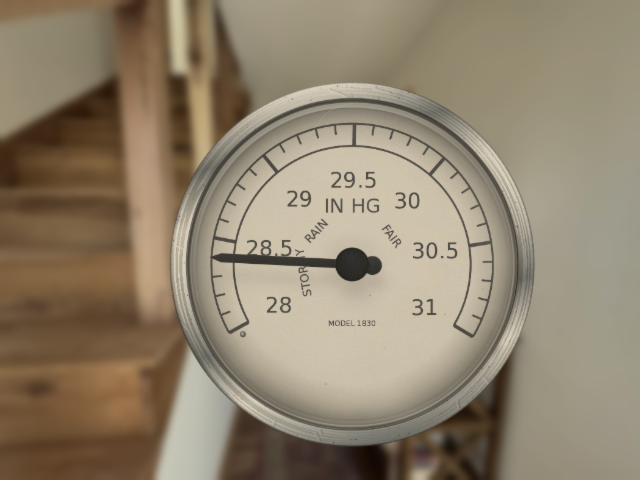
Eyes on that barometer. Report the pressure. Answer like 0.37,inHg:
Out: 28.4,inHg
